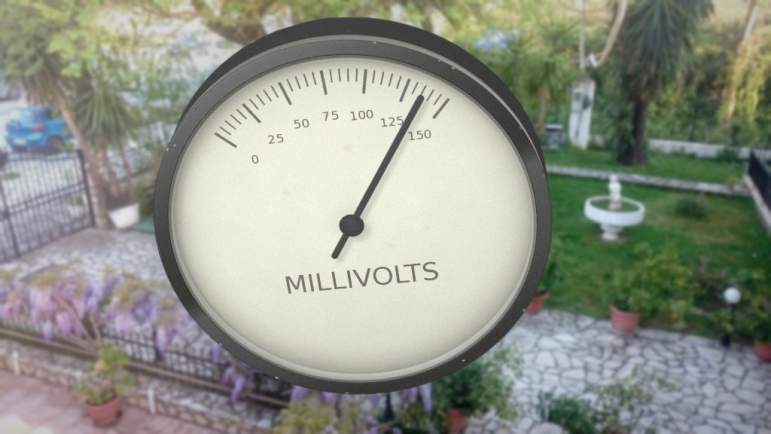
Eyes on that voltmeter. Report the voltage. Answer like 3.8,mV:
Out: 135,mV
